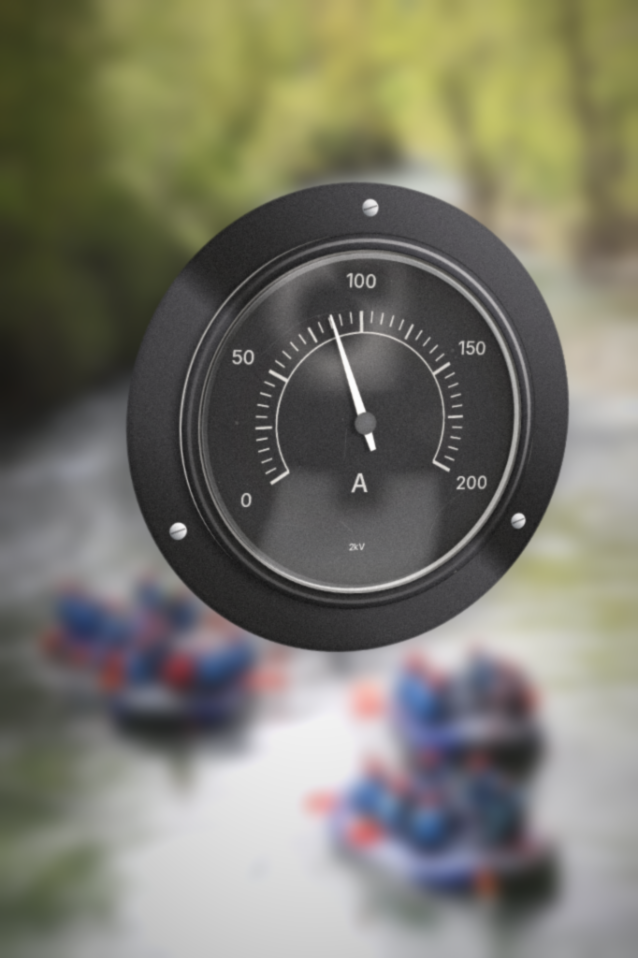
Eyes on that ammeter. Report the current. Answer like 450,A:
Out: 85,A
